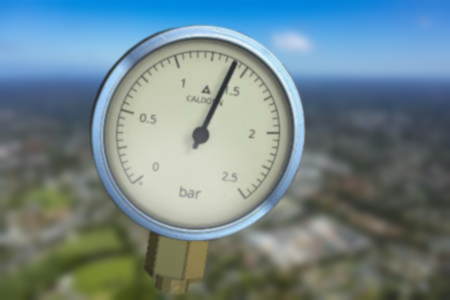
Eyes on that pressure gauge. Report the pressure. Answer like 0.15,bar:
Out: 1.4,bar
